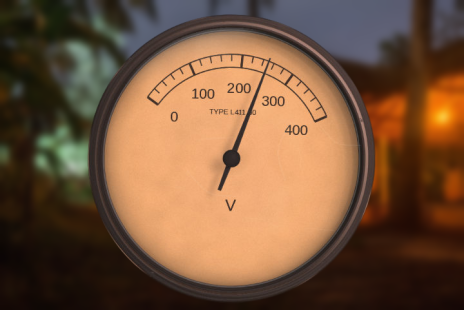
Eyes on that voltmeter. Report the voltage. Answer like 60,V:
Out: 250,V
